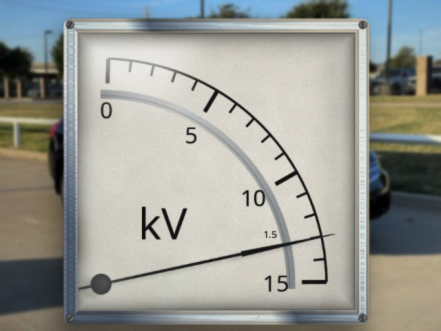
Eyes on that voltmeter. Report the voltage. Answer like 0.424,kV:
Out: 13,kV
